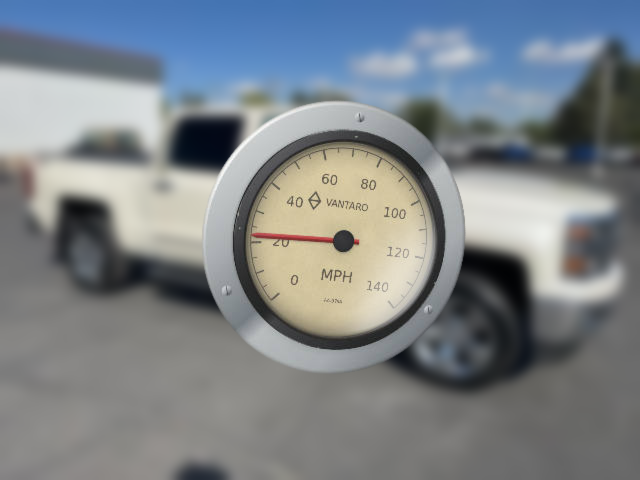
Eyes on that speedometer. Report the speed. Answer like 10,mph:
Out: 22.5,mph
